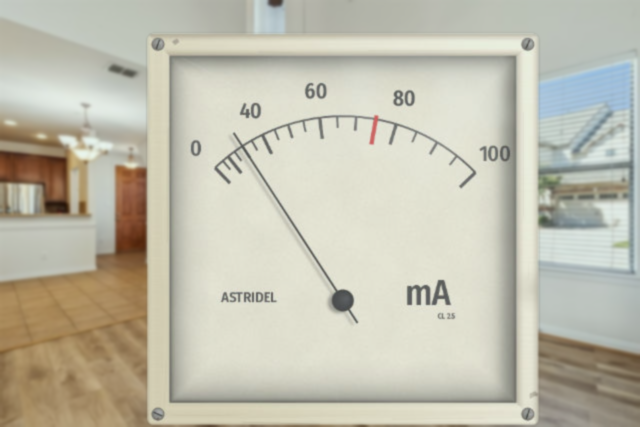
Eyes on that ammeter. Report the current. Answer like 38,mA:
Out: 30,mA
